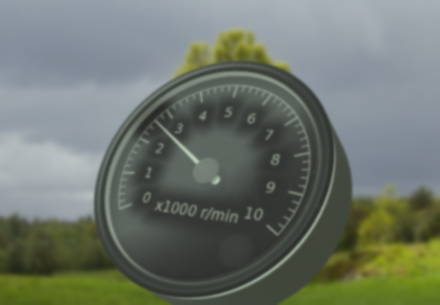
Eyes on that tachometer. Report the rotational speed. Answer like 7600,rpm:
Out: 2600,rpm
